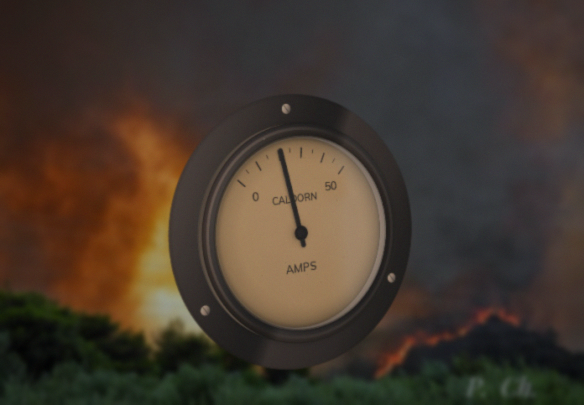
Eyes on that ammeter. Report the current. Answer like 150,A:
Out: 20,A
